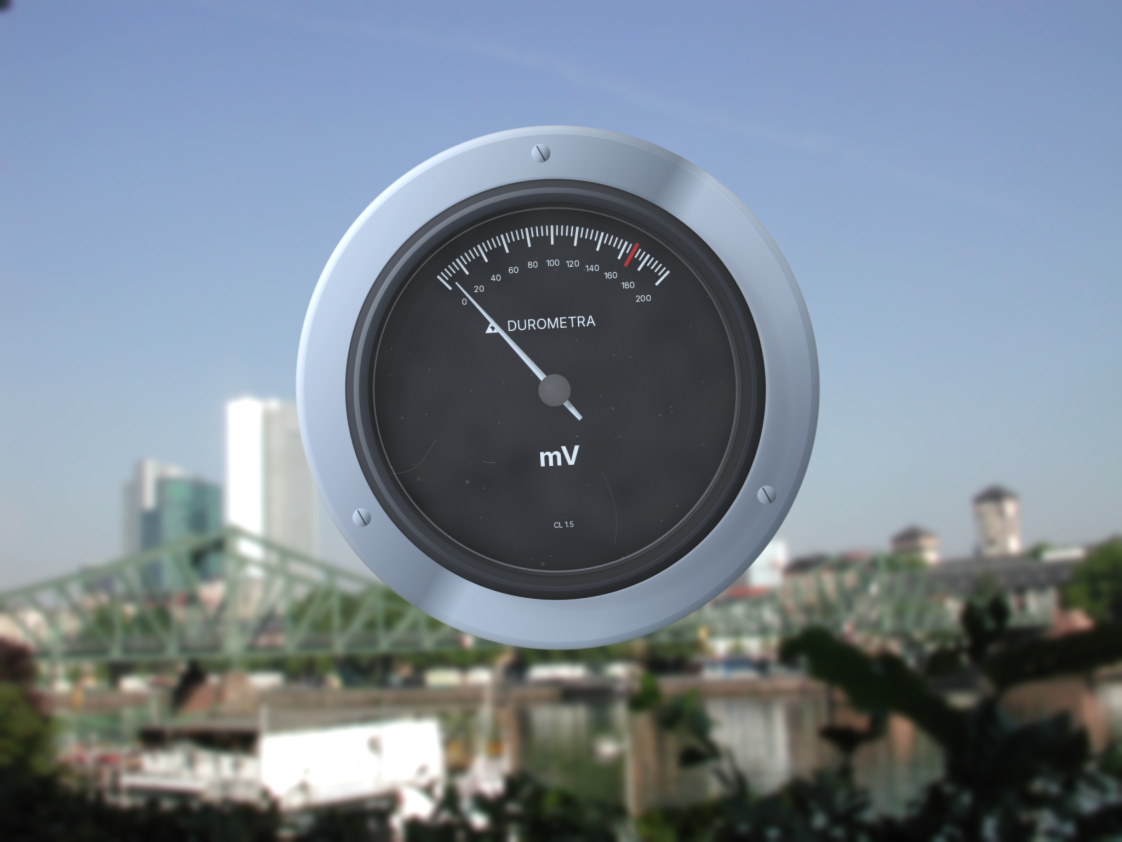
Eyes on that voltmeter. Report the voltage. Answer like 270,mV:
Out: 8,mV
